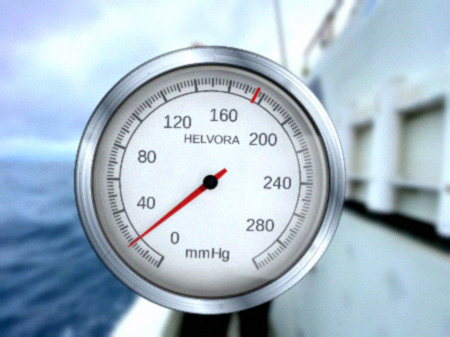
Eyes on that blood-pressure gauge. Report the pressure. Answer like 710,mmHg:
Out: 20,mmHg
